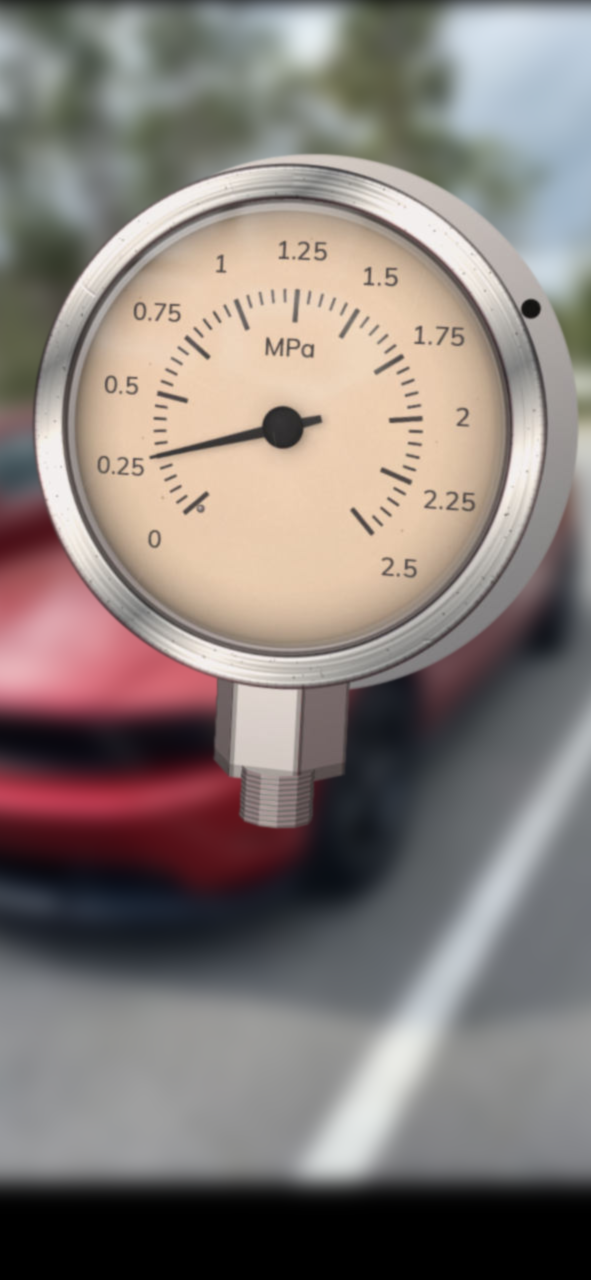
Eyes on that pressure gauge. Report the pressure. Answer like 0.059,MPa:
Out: 0.25,MPa
